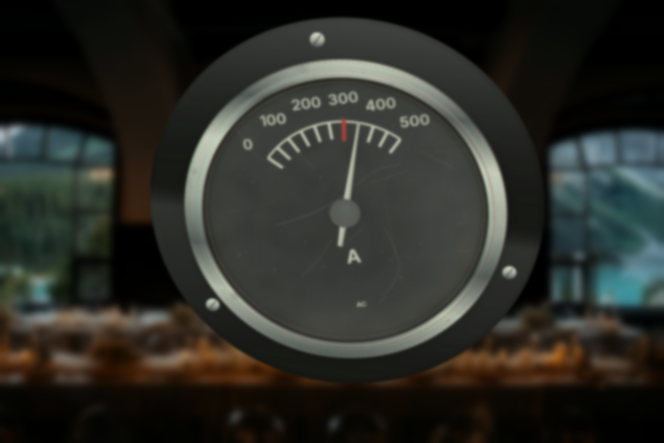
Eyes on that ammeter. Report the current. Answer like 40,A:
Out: 350,A
